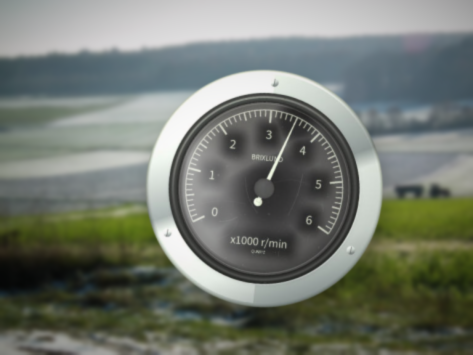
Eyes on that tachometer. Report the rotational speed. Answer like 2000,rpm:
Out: 3500,rpm
